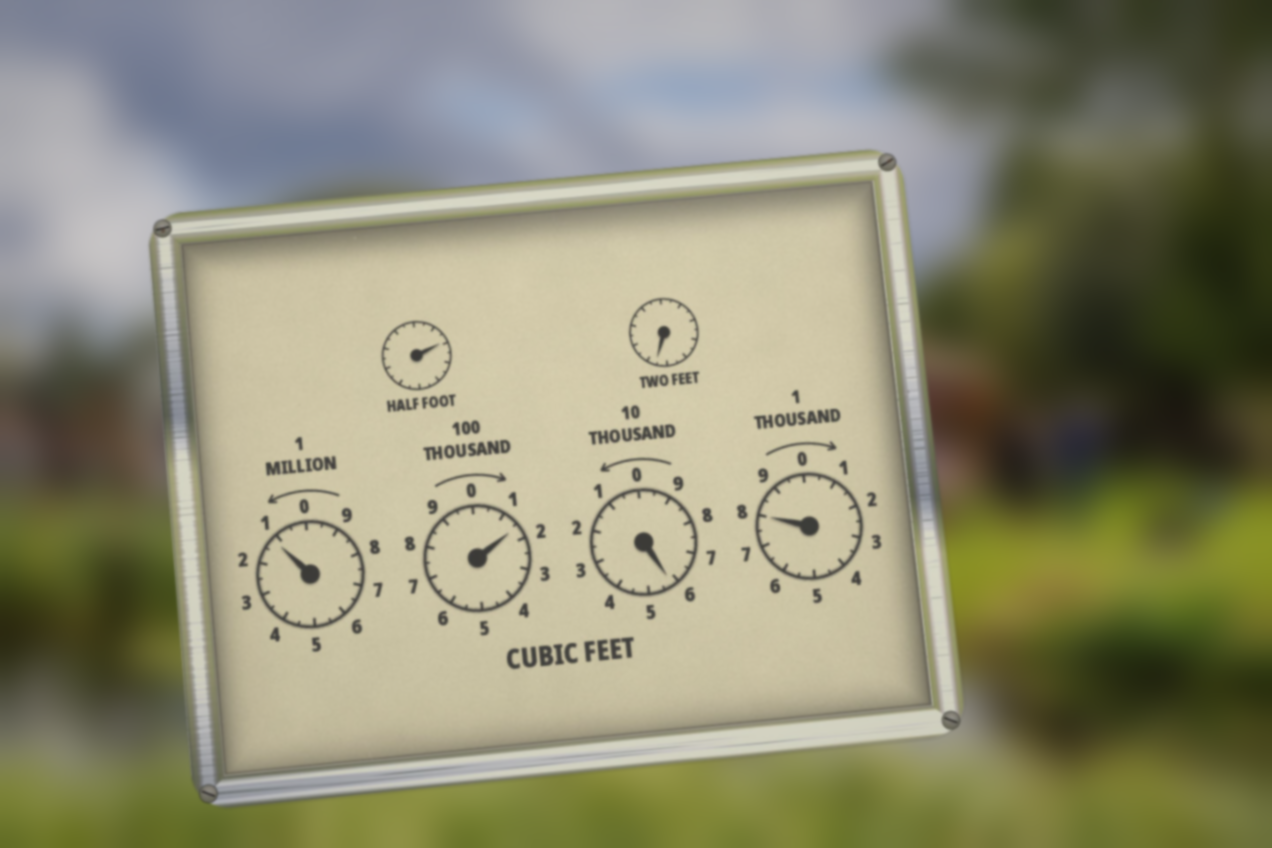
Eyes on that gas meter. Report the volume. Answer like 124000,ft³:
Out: 115800,ft³
